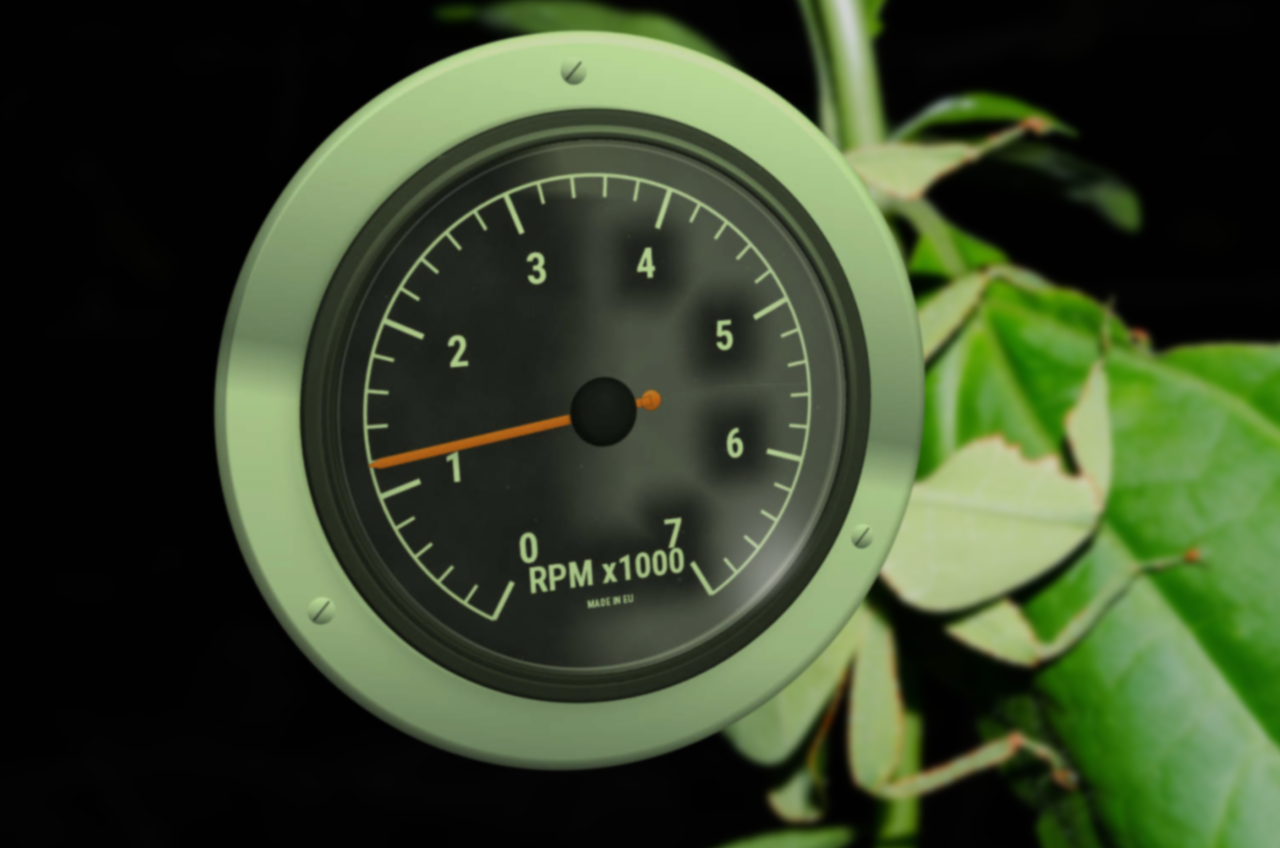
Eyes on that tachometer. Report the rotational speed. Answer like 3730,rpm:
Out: 1200,rpm
